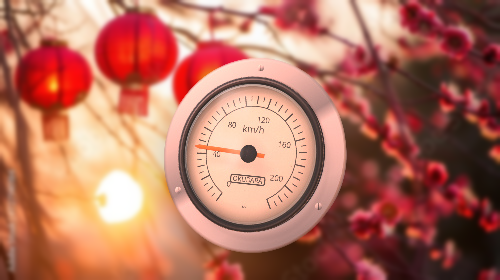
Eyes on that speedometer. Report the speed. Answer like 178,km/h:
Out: 45,km/h
